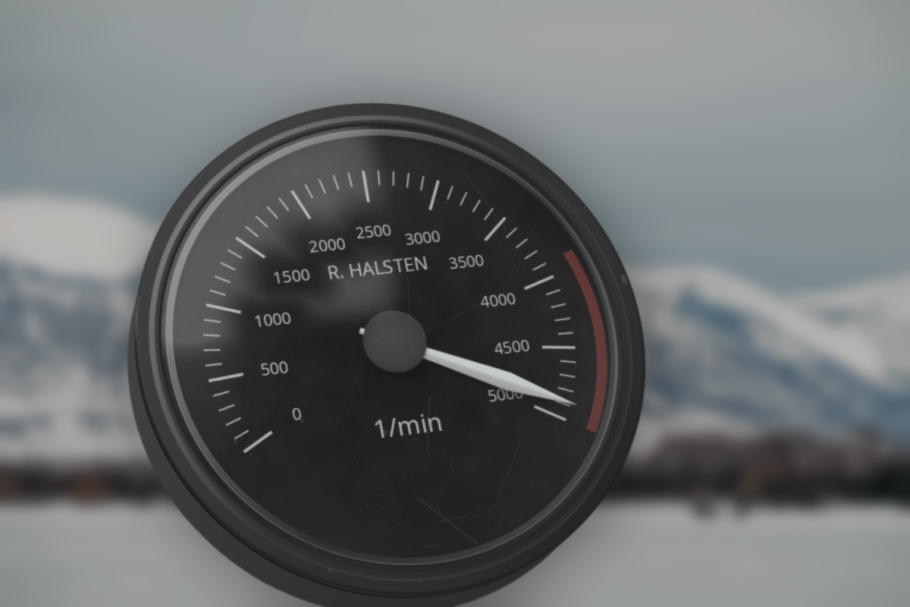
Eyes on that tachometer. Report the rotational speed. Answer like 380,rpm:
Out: 4900,rpm
